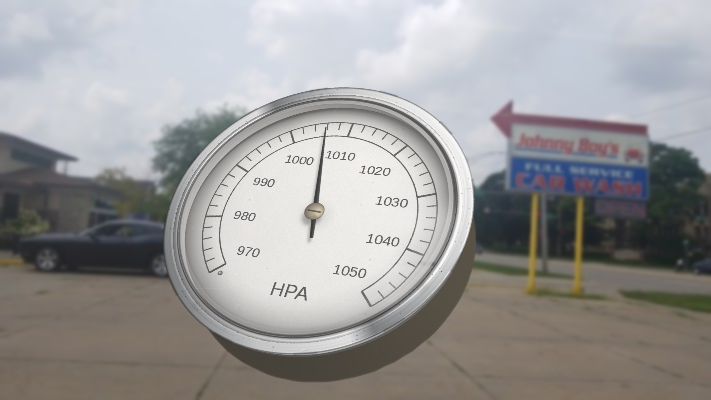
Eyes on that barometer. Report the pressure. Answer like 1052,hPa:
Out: 1006,hPa
